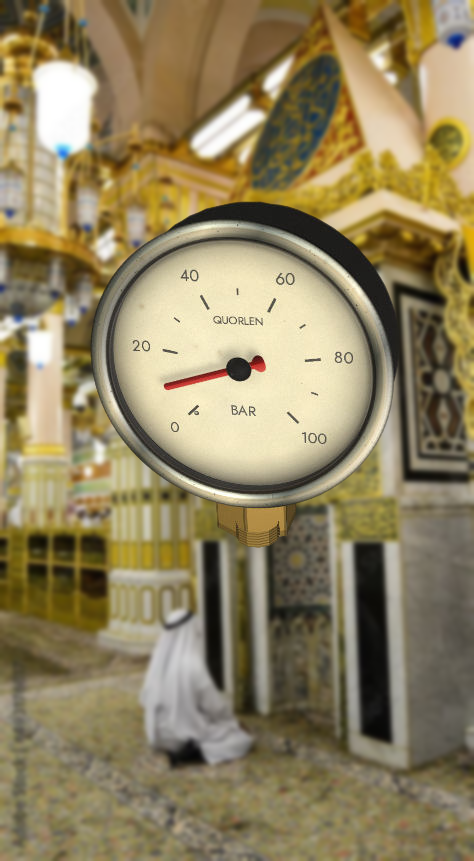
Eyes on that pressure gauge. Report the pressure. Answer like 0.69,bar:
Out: 10,bar
